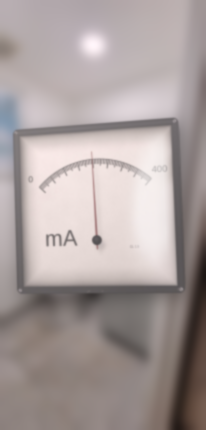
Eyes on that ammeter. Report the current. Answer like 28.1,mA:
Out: 200,mA
